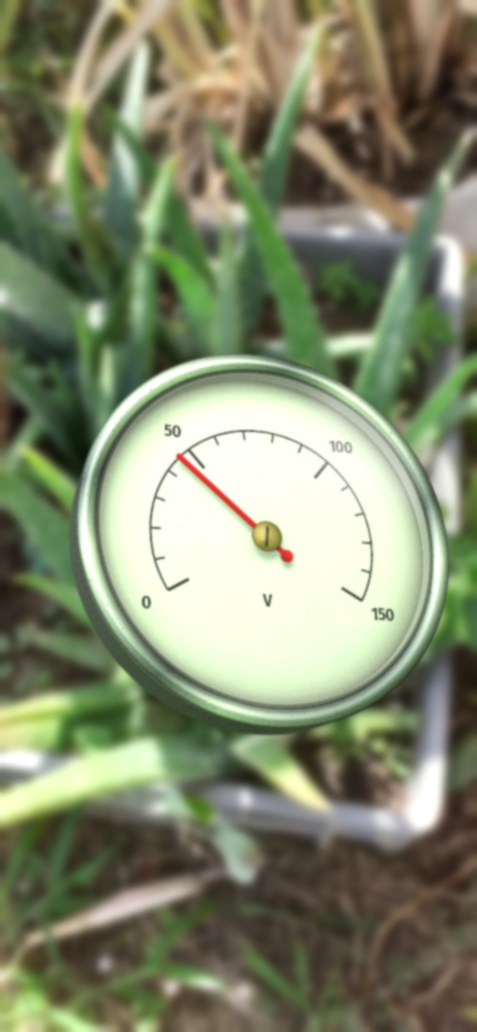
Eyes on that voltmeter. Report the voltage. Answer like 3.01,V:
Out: 45,V
